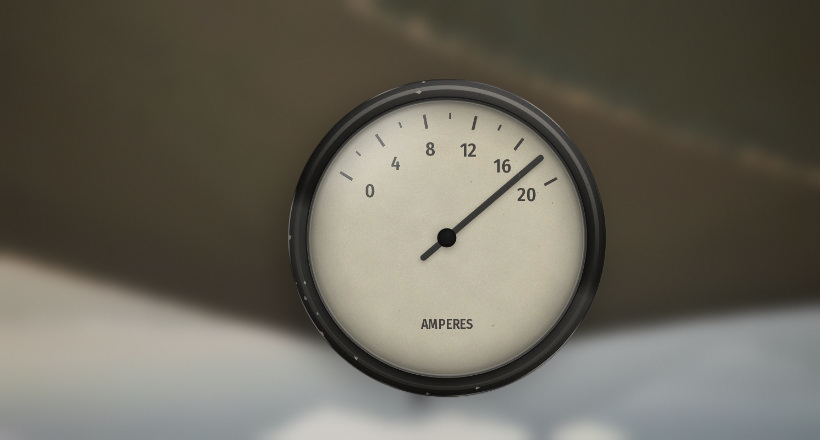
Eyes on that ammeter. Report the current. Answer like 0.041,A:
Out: 18,A
